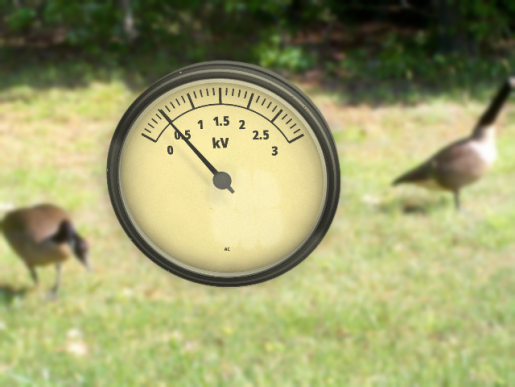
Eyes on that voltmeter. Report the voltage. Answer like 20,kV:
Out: 0.5,kV
